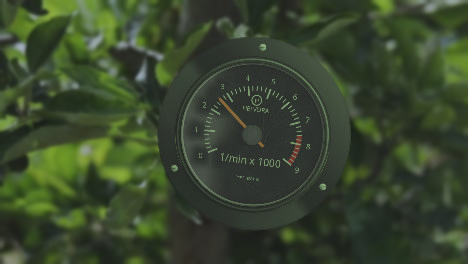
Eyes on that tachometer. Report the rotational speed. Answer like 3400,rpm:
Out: 2600,rpm
